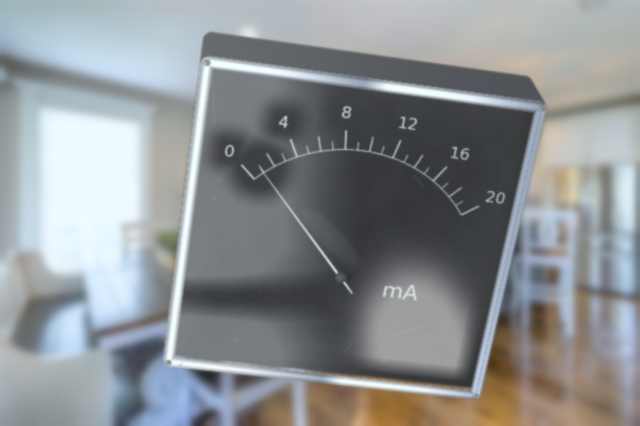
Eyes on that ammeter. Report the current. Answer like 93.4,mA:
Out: 1,mA
